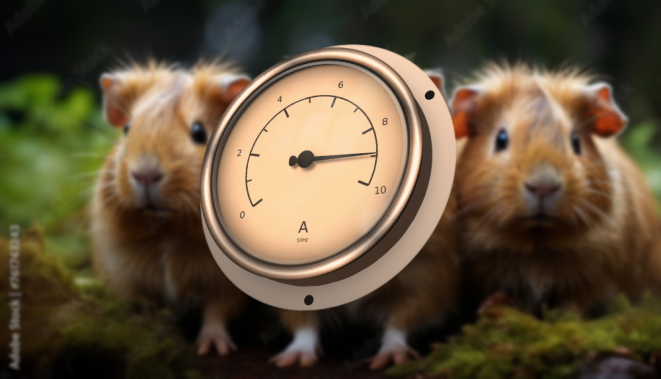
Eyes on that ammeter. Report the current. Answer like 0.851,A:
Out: 9,A
